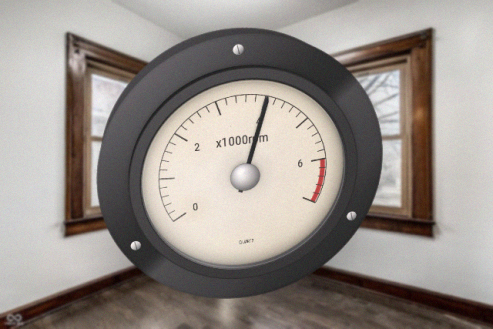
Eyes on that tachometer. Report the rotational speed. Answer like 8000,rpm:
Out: 4000,rpm
